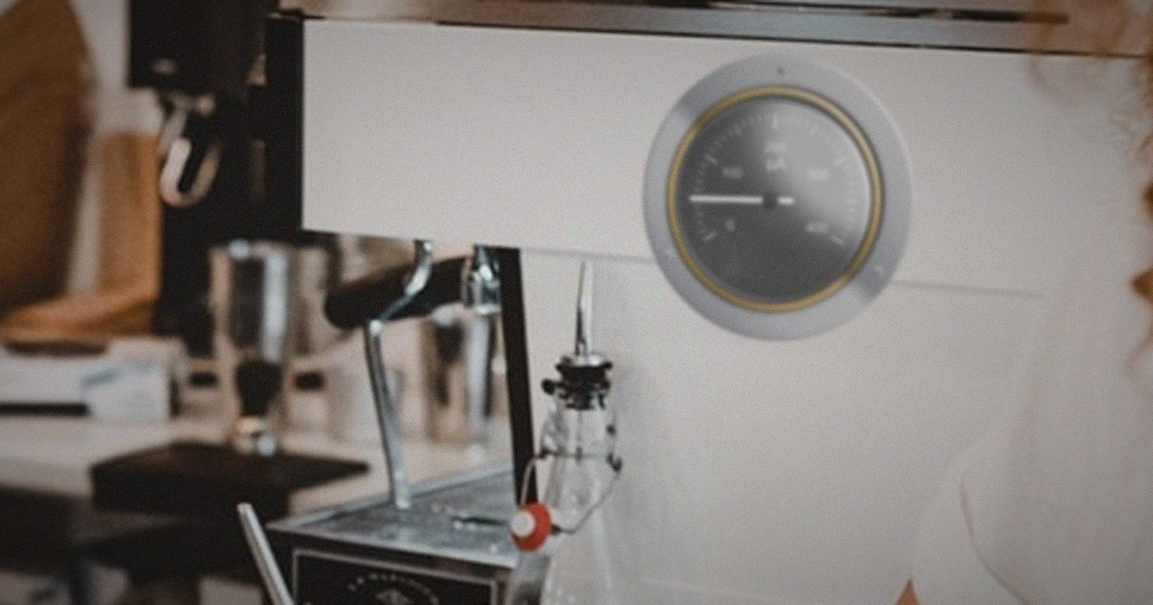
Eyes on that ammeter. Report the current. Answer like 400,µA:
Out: 50,µA
